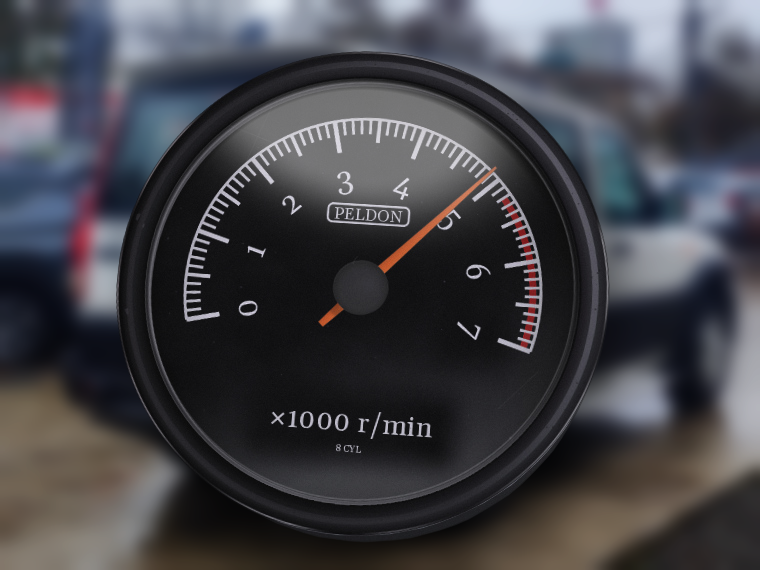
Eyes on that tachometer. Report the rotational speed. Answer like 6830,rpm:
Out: 4900,rpm
